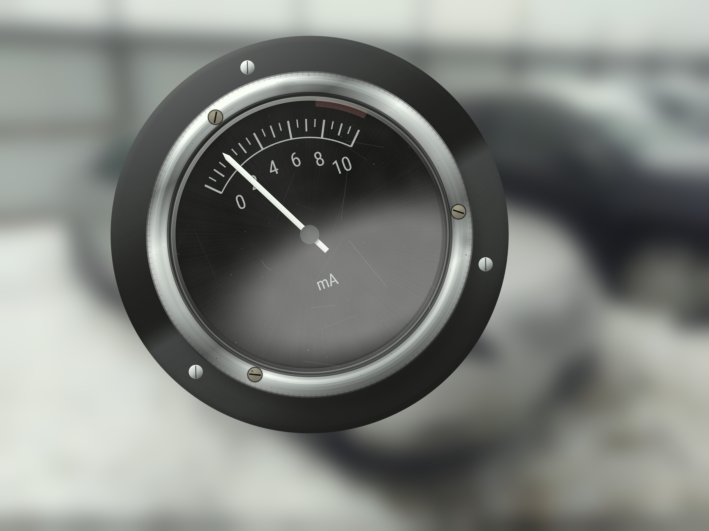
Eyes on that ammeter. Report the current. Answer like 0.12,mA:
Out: 2,mA
